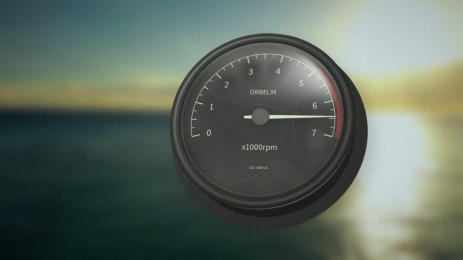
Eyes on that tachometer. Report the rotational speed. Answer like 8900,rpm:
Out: 6500,rpm
